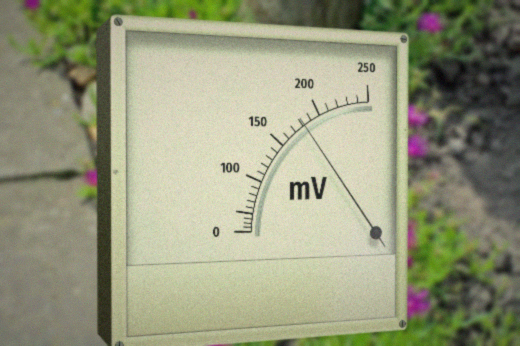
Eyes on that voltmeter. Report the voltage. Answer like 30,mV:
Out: 180,mV
